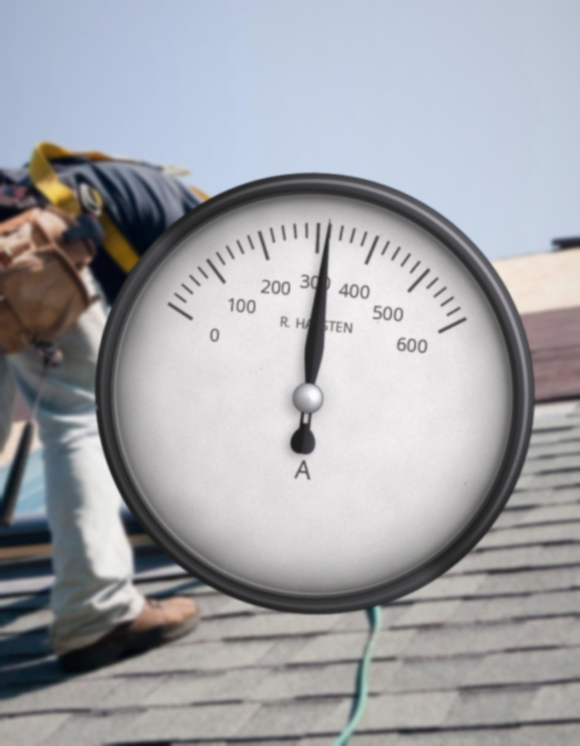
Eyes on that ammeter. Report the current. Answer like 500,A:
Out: 320,A
